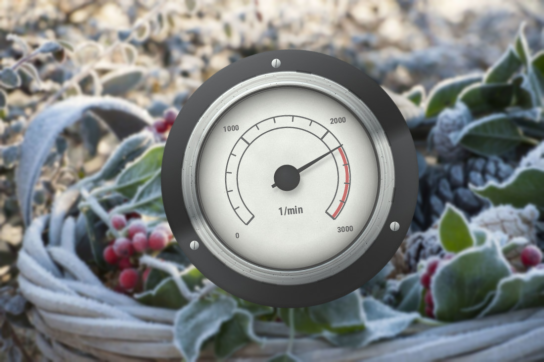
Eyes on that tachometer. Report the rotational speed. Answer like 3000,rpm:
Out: 2200,rpm
